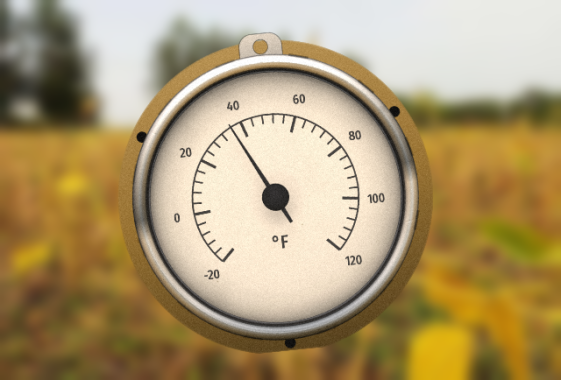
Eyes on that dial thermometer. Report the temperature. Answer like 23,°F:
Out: 36,°F
